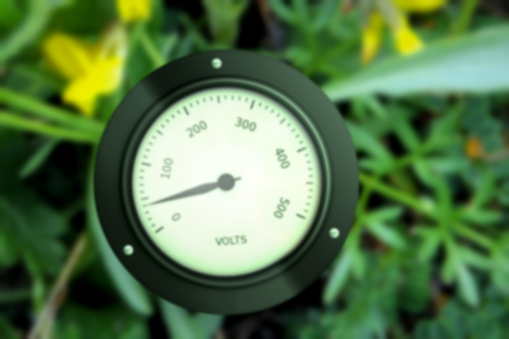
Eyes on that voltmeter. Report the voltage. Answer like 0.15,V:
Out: 40,V
